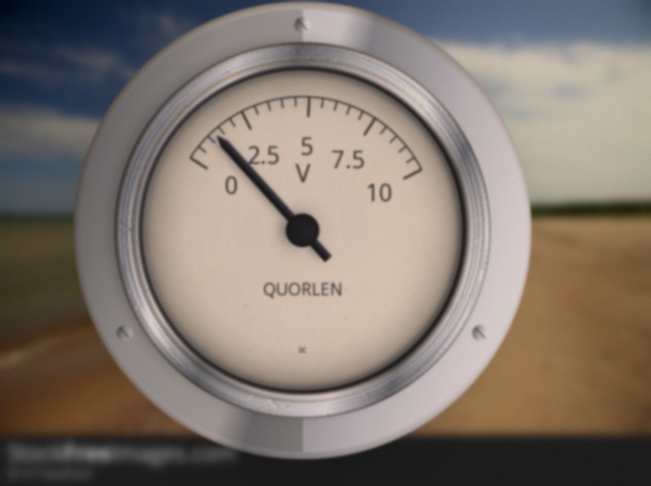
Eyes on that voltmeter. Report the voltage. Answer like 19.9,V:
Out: 1.25,V
